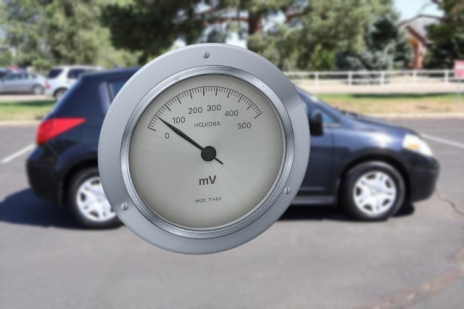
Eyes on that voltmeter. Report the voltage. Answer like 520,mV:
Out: 50,mV
